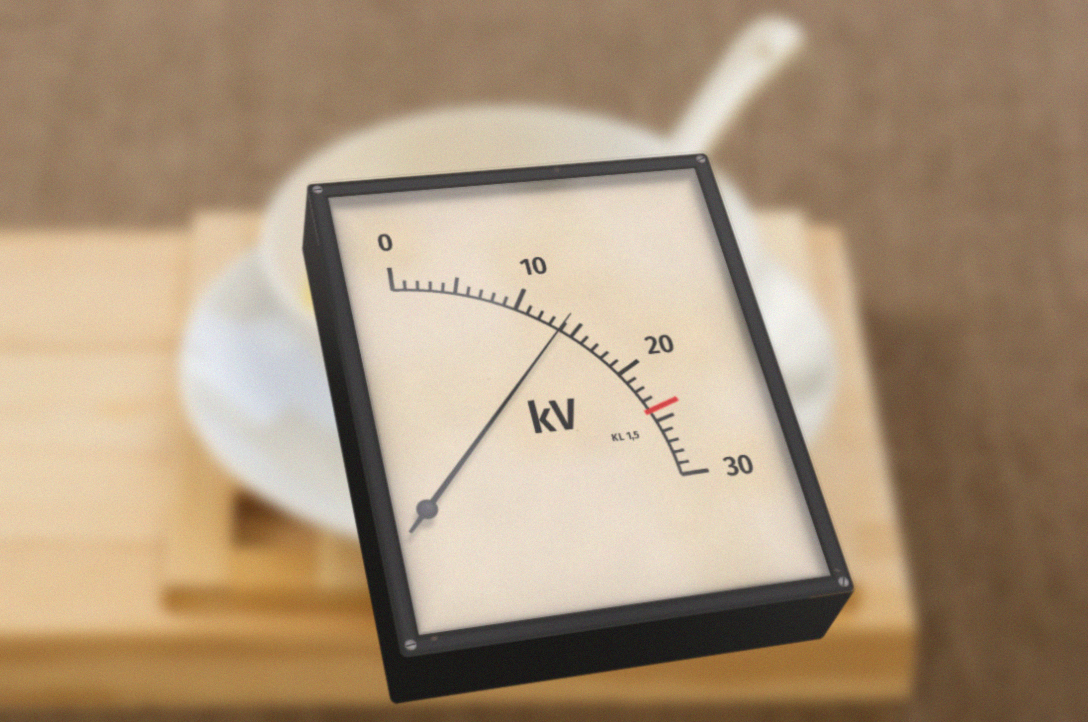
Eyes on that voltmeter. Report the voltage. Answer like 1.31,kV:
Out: 14,kV
